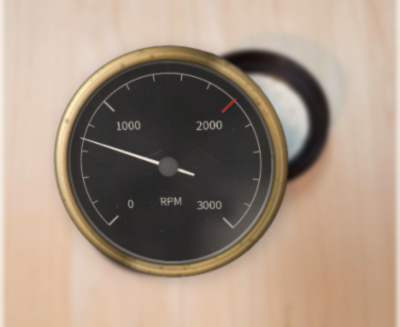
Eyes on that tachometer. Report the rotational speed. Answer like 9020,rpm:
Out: 700,rpm
